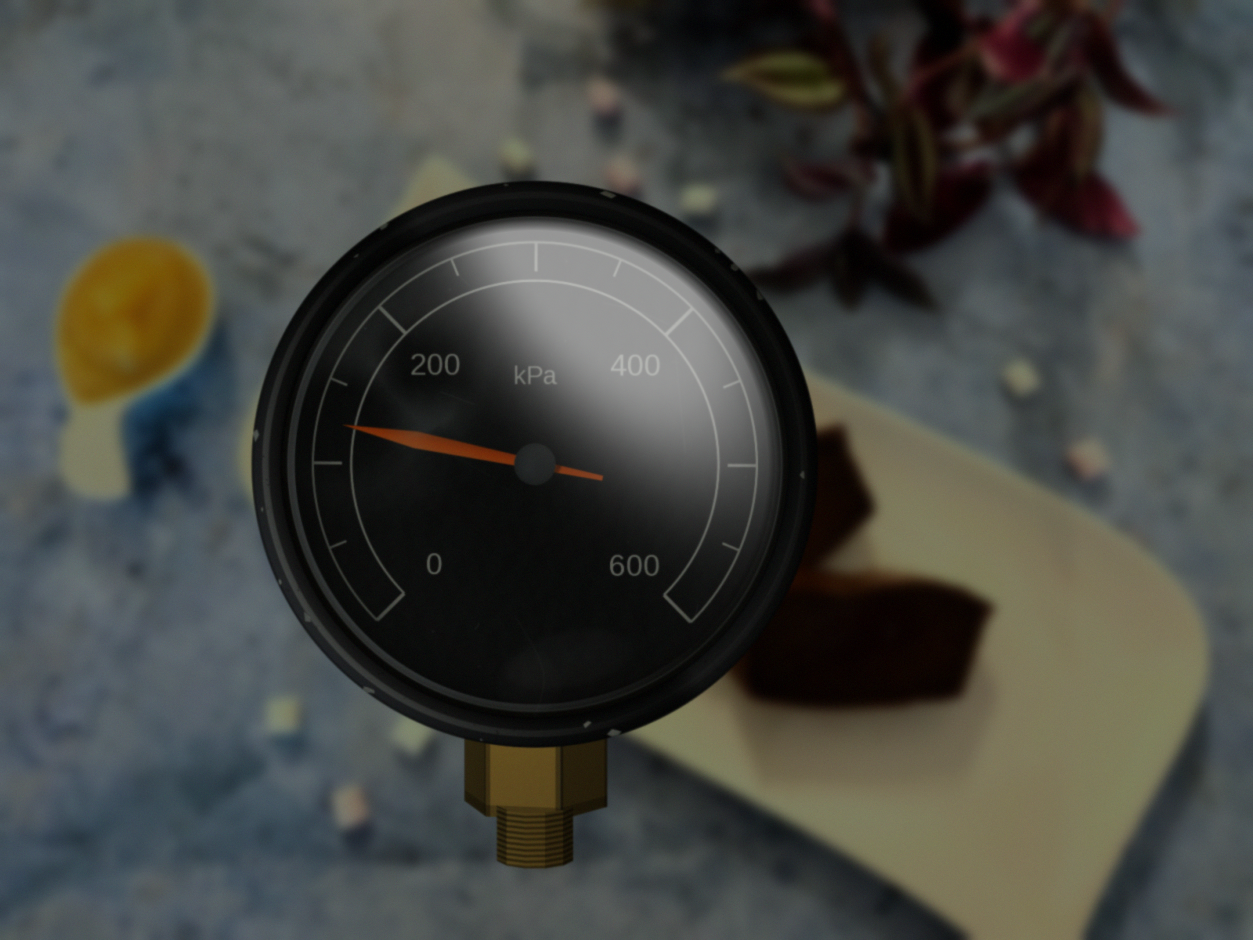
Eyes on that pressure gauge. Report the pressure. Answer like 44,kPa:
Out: 125,kPa
